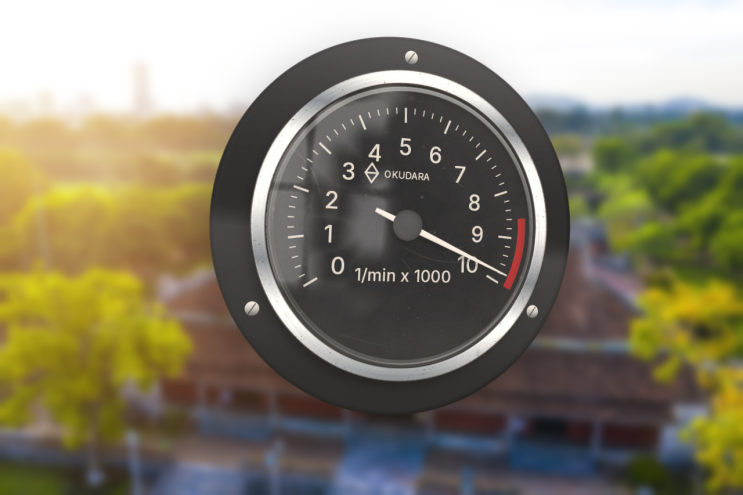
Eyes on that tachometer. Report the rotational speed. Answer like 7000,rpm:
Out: 9800,rpm
